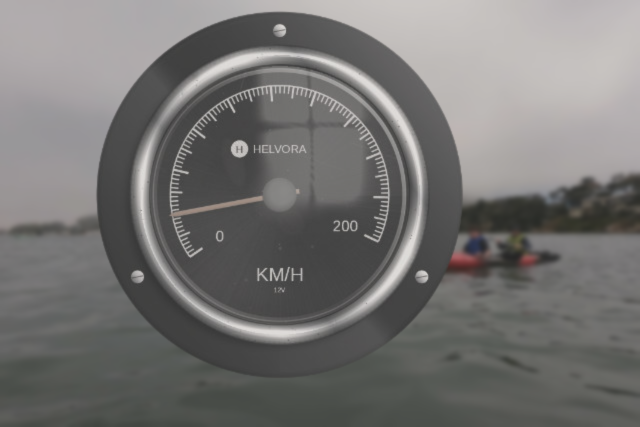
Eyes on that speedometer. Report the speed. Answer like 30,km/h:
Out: 20,km/h
